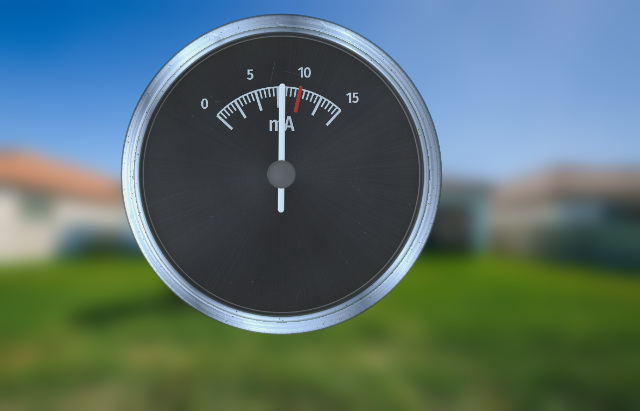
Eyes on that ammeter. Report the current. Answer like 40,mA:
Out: 8,mA
